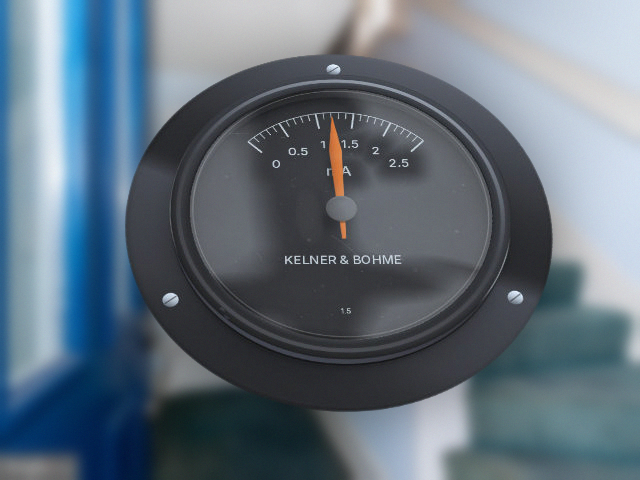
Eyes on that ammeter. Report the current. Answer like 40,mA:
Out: 1.2,mA
